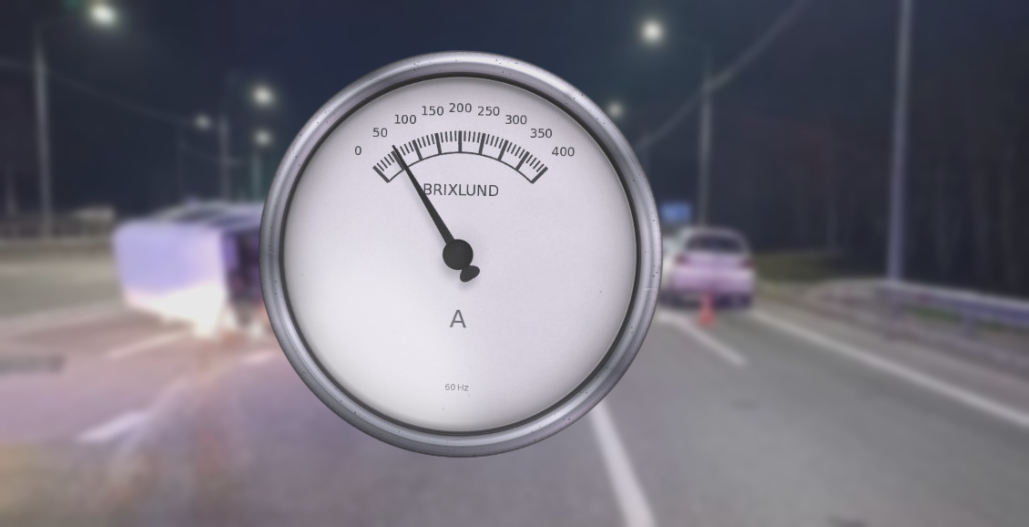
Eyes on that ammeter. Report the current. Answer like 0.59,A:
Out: 60,A
